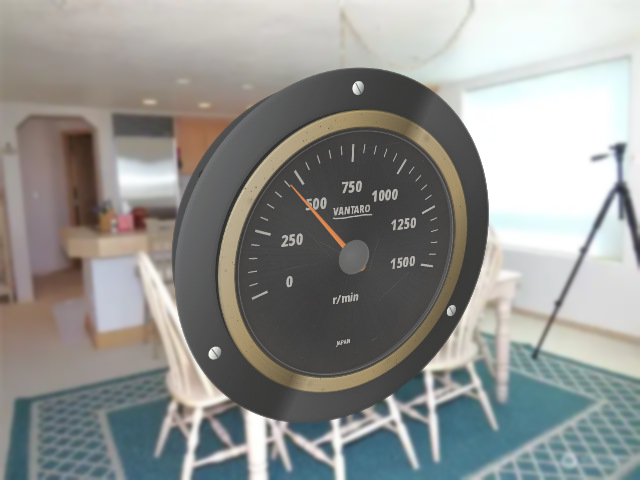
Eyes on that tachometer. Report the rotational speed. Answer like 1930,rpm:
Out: 450,rpm
